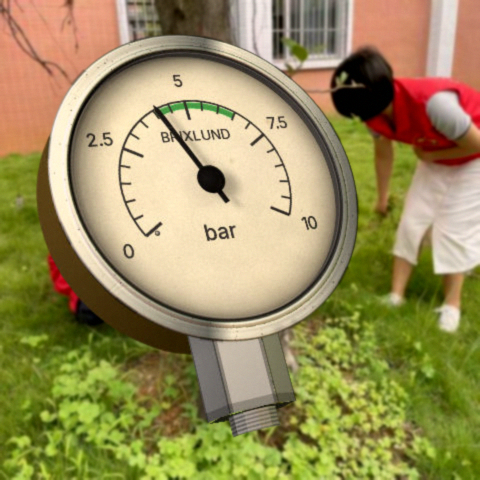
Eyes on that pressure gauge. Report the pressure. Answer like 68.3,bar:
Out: 4,bar
